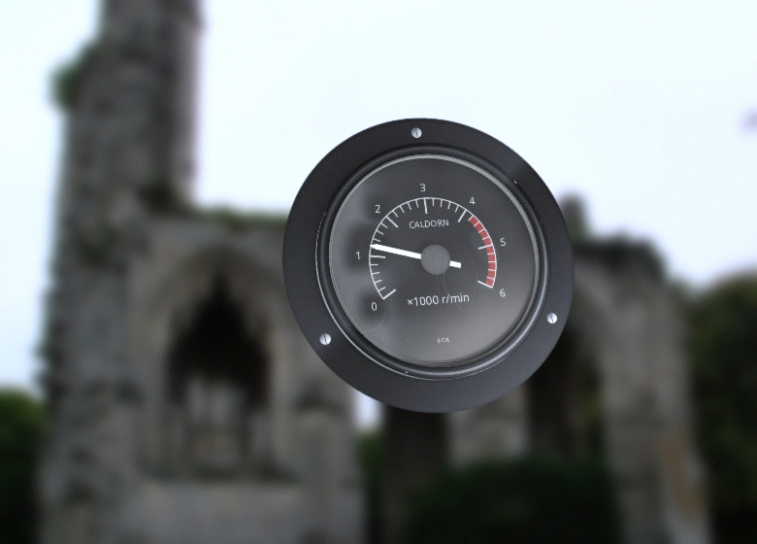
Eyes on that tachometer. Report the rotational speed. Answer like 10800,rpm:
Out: 1200,rpm
